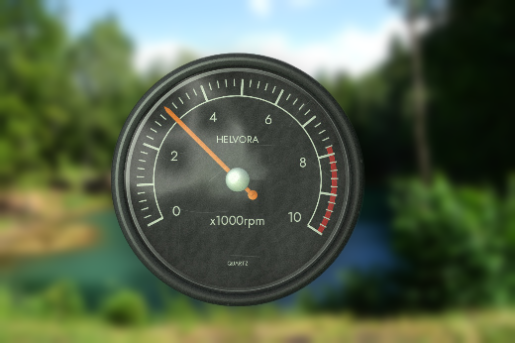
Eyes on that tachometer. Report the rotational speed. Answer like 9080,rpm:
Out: 3000,rpm
